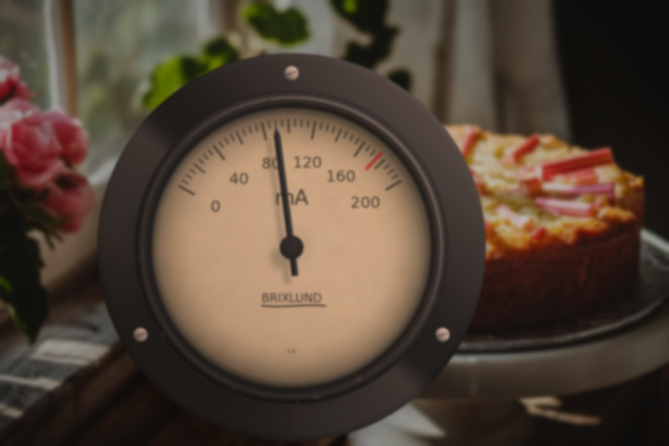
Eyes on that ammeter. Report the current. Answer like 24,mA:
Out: 90,mA
